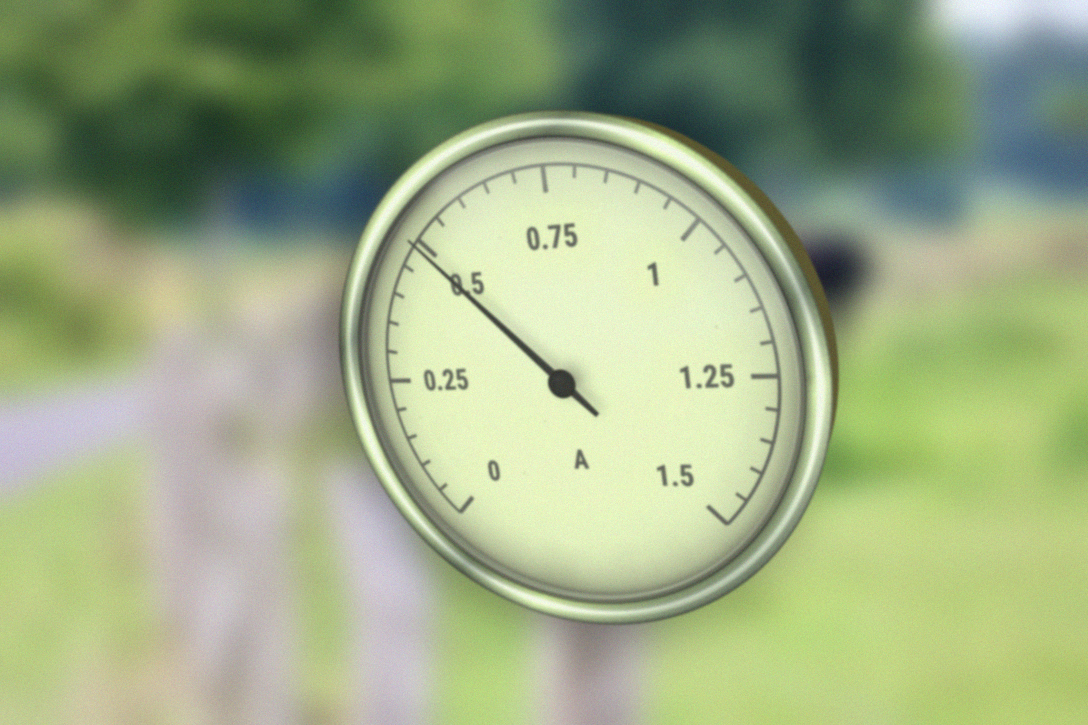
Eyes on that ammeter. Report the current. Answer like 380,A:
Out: 0.5,A
